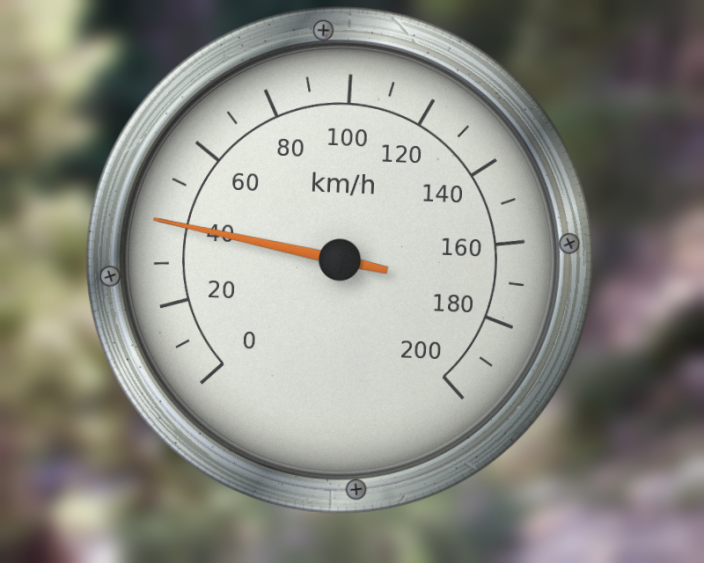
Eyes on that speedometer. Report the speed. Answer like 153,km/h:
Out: 40,km/h
